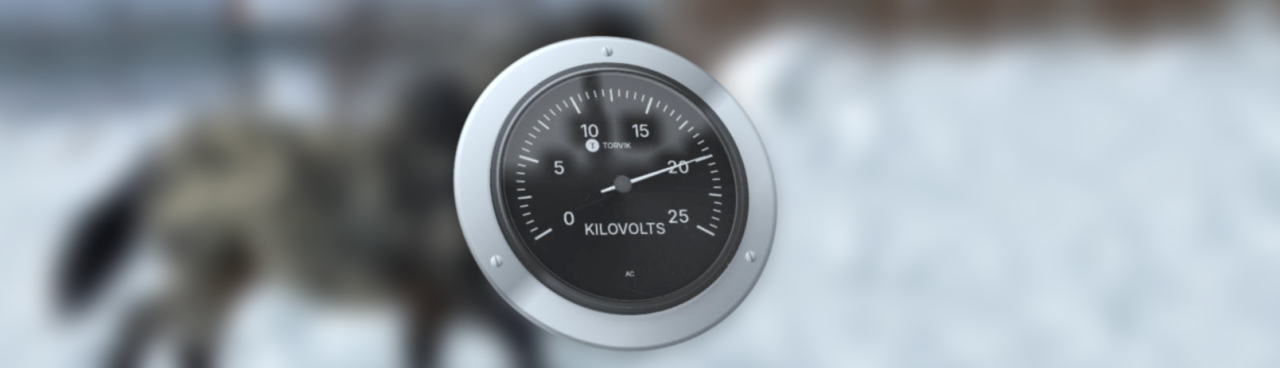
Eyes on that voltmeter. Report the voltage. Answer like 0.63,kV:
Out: 20,kV
